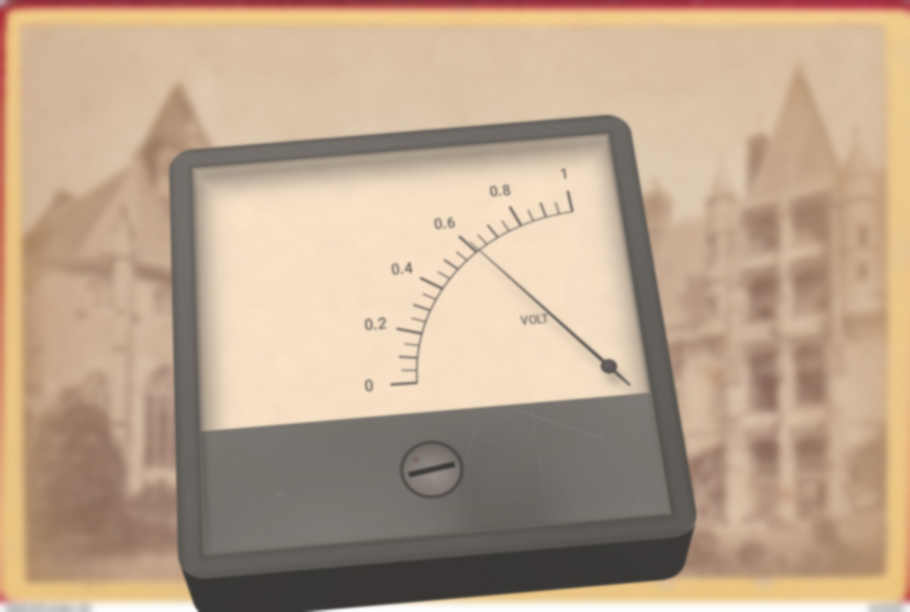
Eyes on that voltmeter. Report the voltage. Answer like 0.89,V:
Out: 0.6,V
